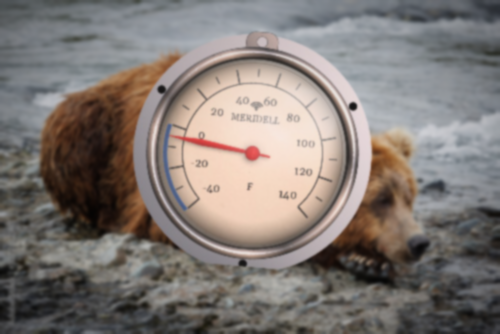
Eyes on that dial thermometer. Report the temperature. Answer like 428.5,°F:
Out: -5,°F
